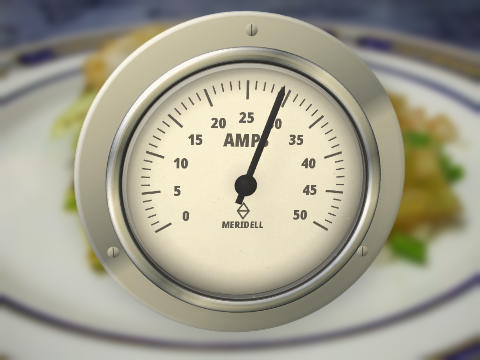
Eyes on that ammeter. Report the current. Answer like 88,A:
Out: 29,A
